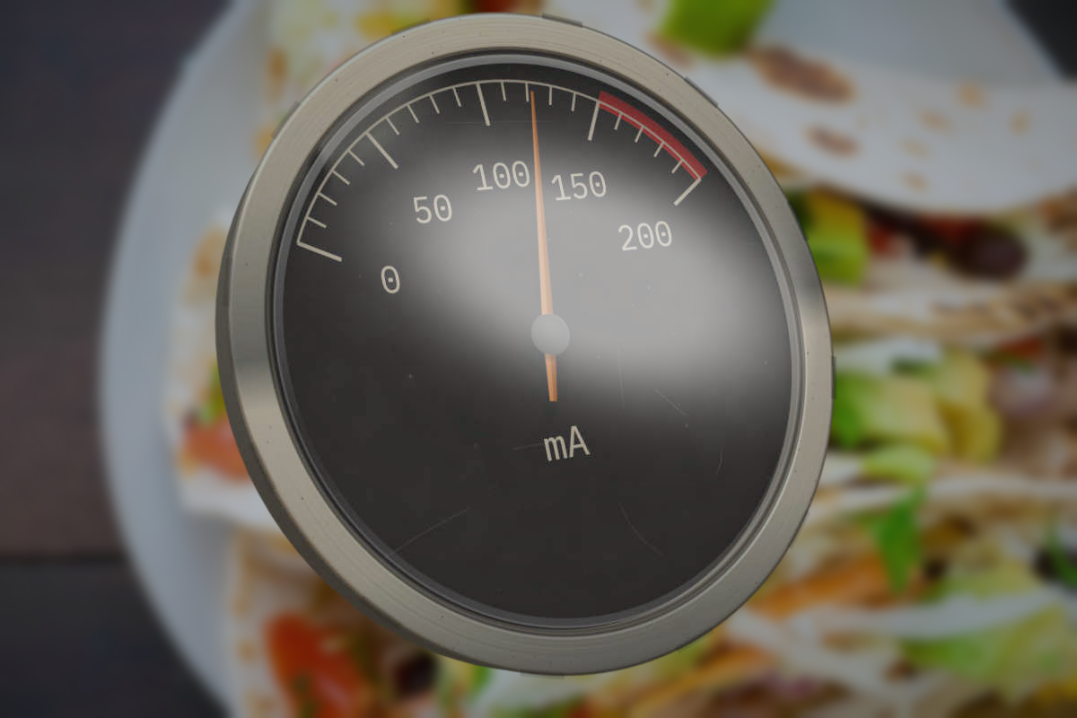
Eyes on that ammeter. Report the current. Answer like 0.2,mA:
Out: 120,mA
